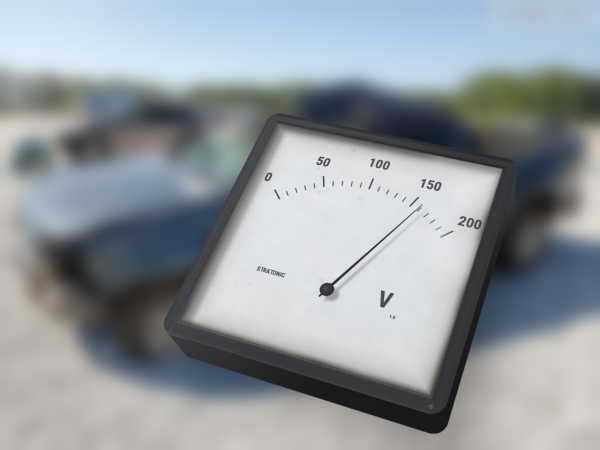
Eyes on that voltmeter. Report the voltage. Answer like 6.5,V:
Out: 160,V
